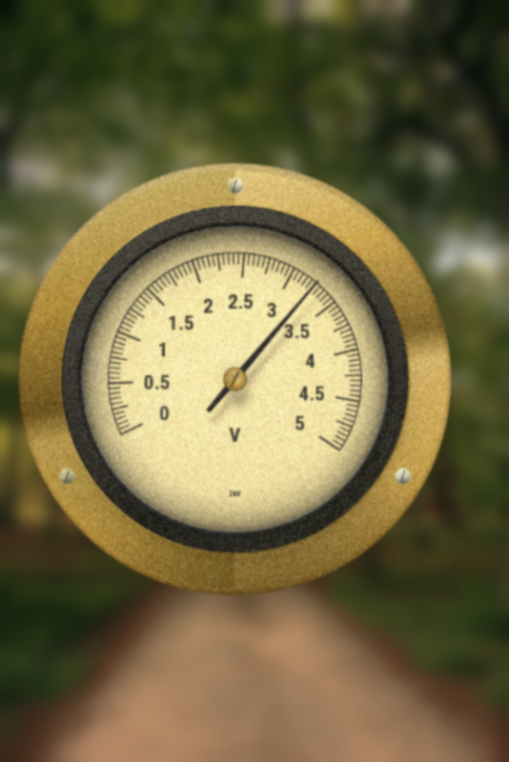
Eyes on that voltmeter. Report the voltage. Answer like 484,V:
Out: 3.25,V
